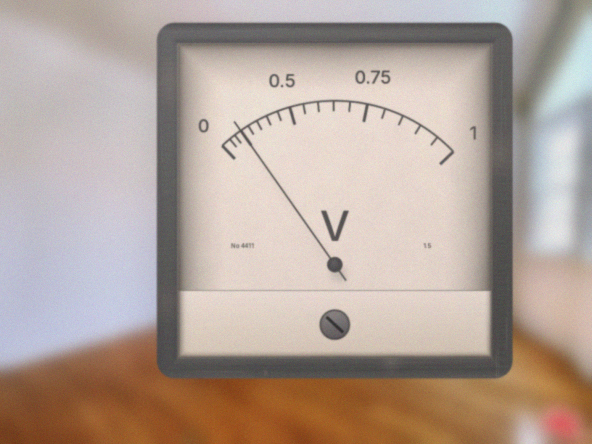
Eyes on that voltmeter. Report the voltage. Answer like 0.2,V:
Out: 0.25,V
